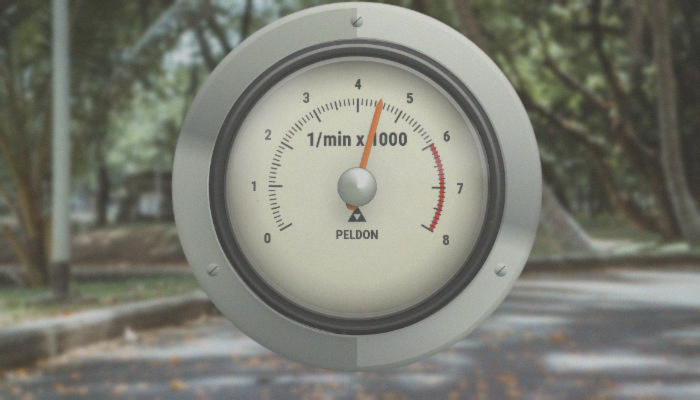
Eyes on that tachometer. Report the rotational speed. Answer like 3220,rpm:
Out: 4500,rpm
